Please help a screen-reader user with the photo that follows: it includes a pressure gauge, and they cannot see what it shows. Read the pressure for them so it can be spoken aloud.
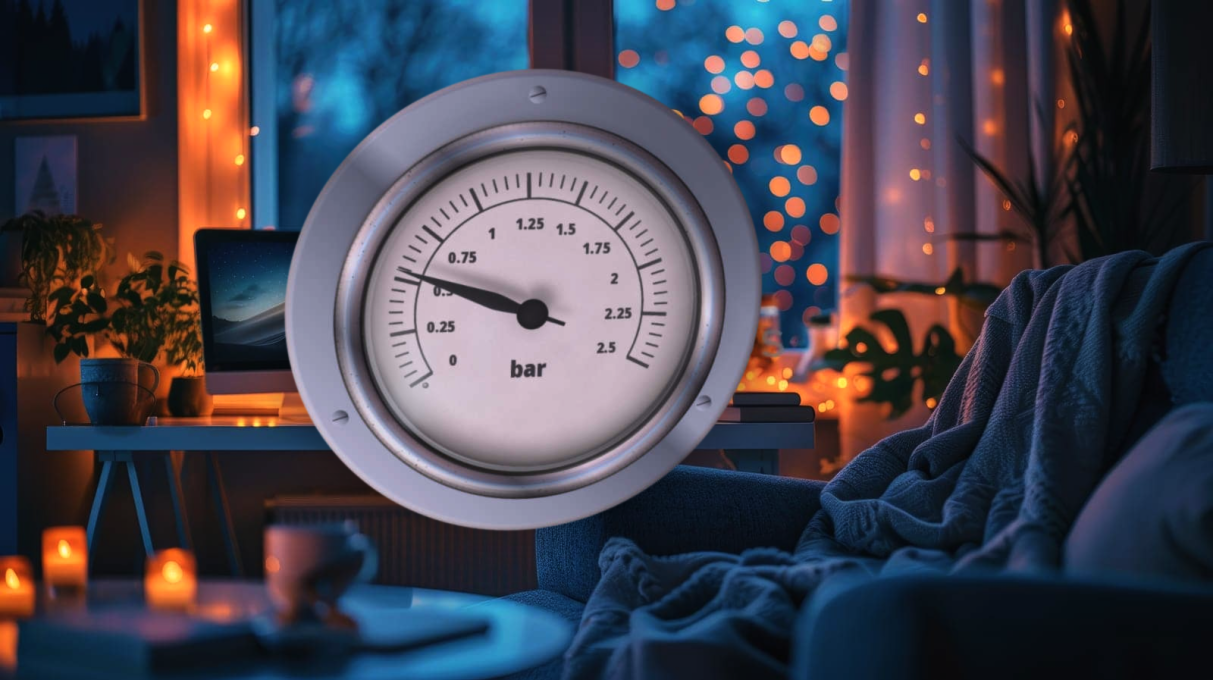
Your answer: 0.55 bar
